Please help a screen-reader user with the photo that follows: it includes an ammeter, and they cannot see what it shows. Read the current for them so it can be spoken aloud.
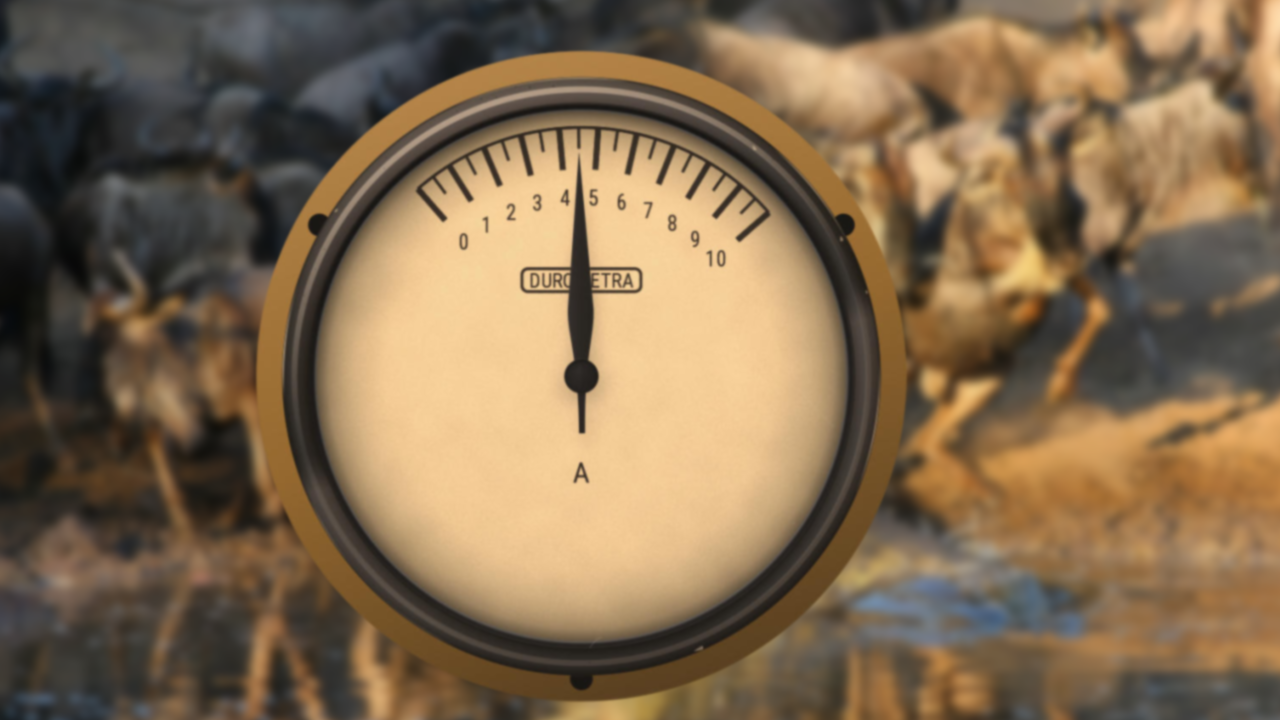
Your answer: 4.5 A
